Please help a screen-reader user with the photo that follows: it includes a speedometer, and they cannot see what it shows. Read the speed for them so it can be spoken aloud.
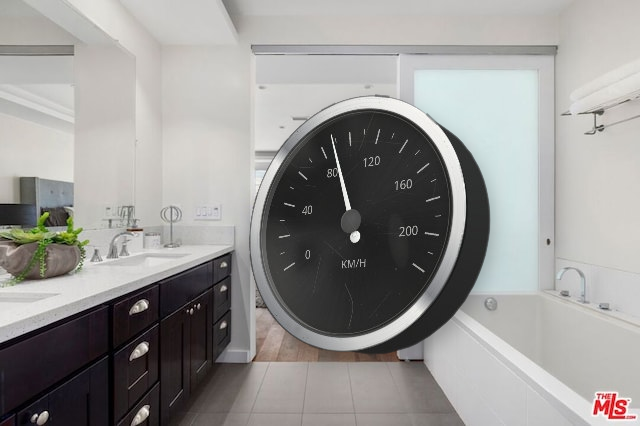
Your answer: 90 km/h
